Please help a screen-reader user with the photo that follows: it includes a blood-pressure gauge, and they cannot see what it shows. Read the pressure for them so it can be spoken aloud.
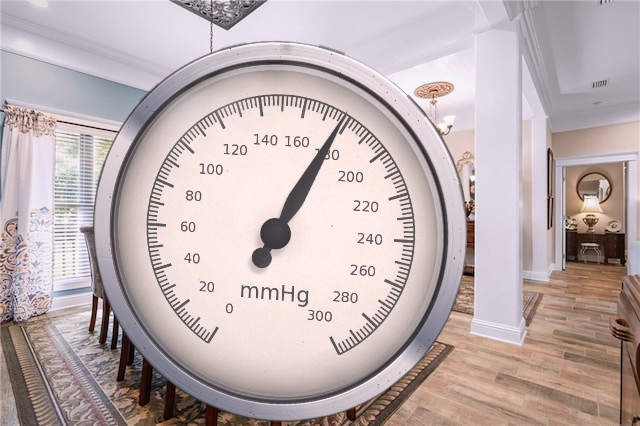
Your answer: 178 mmHg
